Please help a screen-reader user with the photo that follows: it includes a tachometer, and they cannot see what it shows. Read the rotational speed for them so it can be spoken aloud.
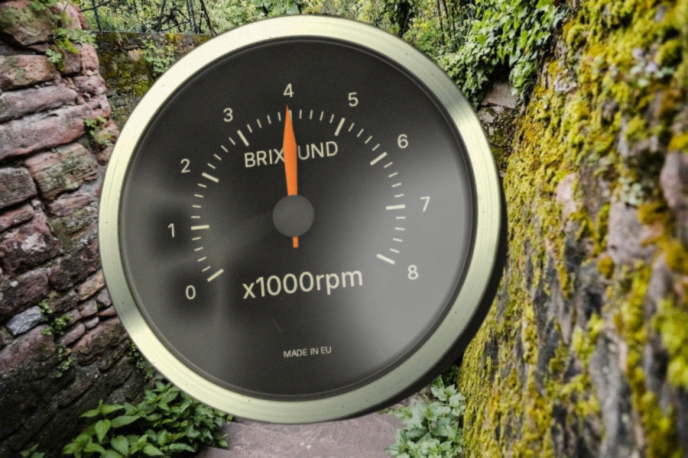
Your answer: 4000 rpm
